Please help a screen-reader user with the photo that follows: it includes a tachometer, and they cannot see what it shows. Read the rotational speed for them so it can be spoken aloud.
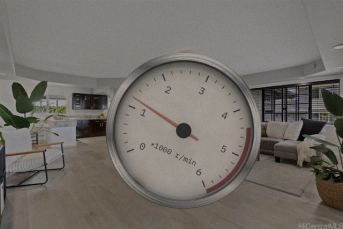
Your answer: 1200 rpm
